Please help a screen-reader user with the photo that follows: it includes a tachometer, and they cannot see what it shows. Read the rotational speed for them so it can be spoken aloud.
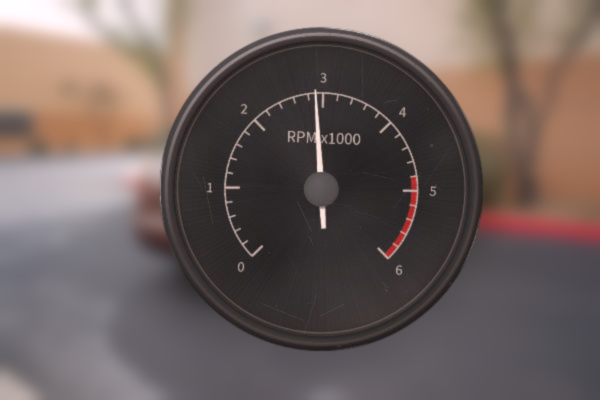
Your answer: 2900 rpm
